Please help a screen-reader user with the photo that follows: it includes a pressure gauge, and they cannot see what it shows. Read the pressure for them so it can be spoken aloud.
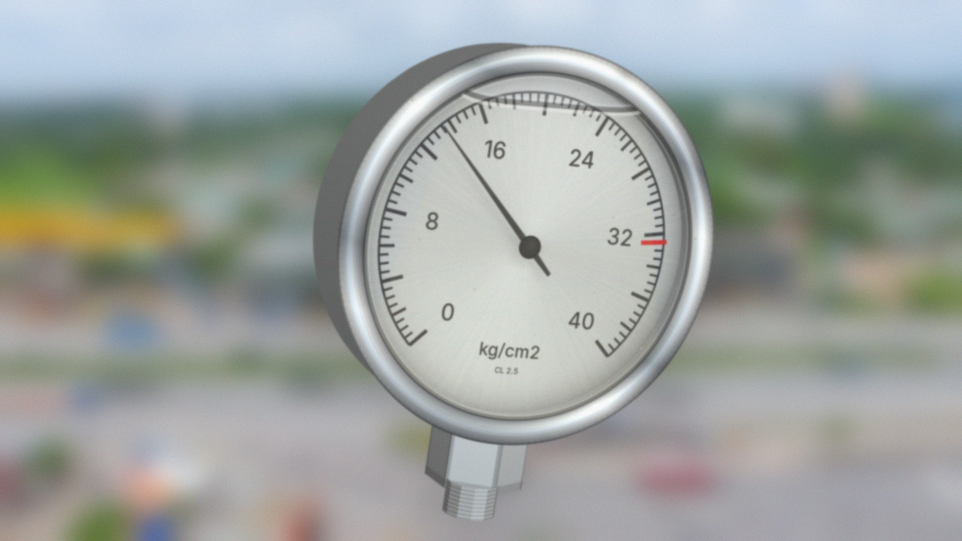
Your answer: 13.5 kg/cm²
